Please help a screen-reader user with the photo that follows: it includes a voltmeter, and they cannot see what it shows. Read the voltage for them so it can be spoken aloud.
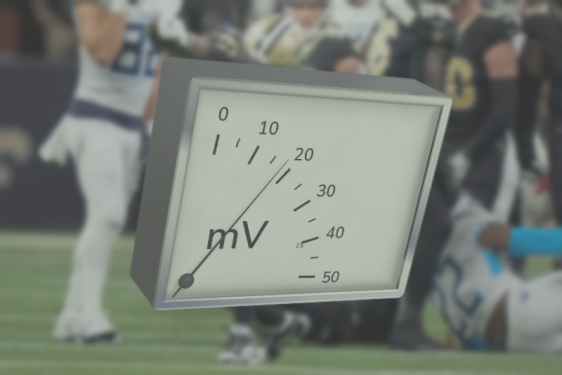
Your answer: 17.5 mV
